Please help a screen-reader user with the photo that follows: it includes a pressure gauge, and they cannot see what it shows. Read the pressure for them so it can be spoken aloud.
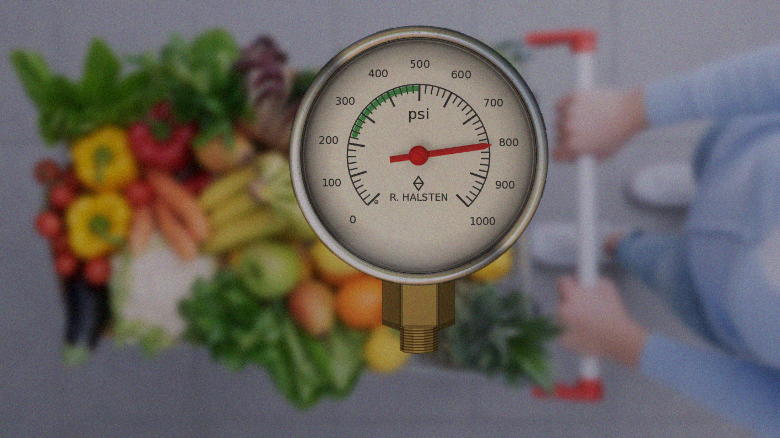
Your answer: 800 psi
